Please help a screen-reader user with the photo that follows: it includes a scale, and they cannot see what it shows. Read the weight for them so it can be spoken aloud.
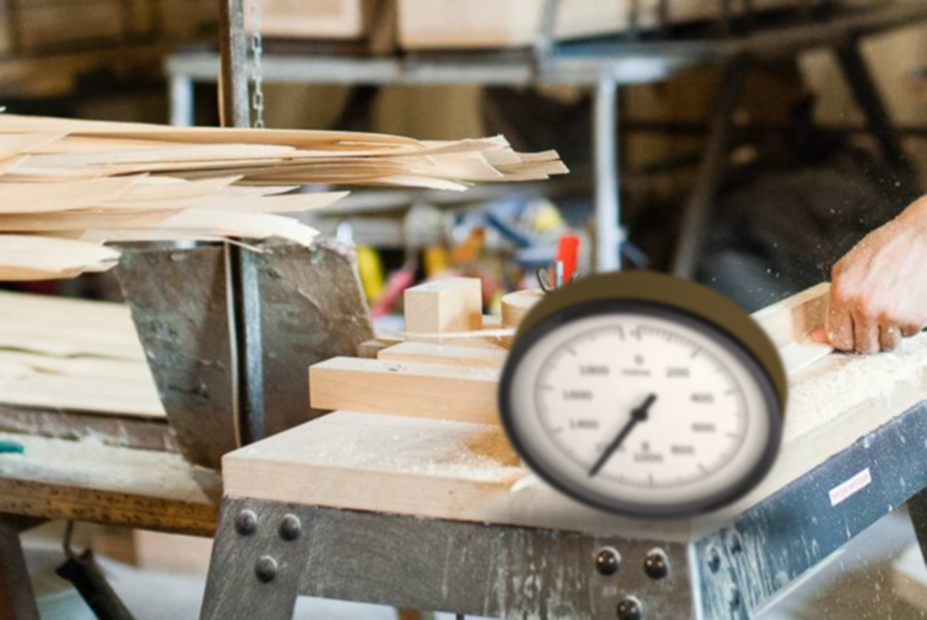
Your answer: 1200 g
